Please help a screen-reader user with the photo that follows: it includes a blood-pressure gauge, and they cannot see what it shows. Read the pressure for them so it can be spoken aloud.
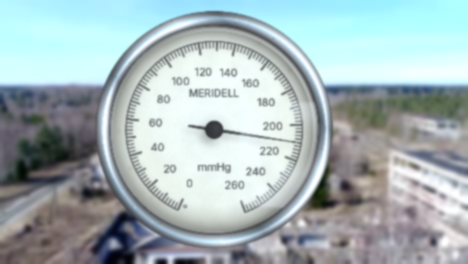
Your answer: 210 mmHg
